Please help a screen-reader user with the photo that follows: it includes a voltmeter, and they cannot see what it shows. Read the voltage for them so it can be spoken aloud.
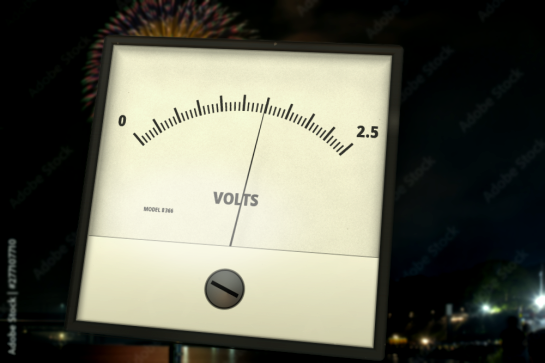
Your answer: 1.5 V
